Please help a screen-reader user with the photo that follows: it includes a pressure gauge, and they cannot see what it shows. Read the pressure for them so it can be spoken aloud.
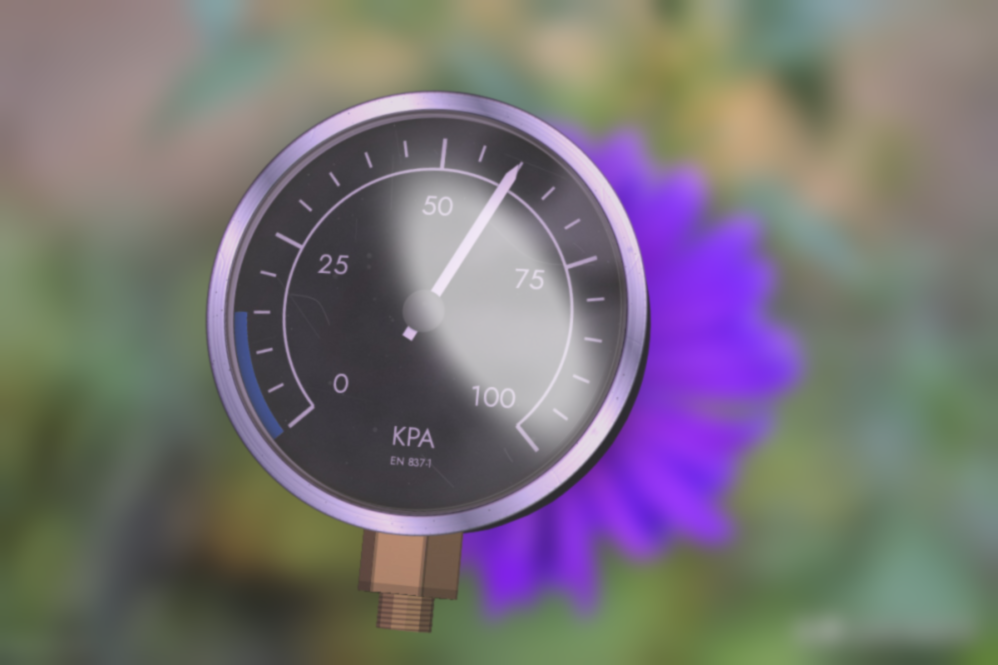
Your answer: 60 kPa
